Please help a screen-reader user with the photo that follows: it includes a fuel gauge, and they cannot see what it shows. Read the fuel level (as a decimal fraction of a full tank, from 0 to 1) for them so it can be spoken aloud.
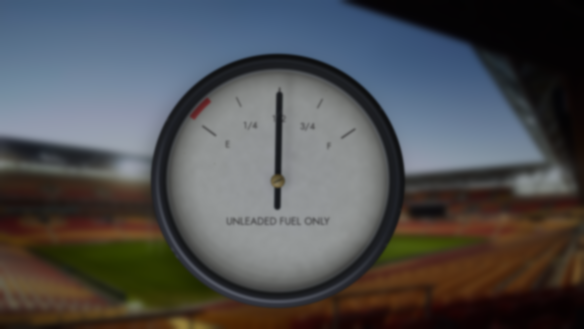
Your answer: 0.5
